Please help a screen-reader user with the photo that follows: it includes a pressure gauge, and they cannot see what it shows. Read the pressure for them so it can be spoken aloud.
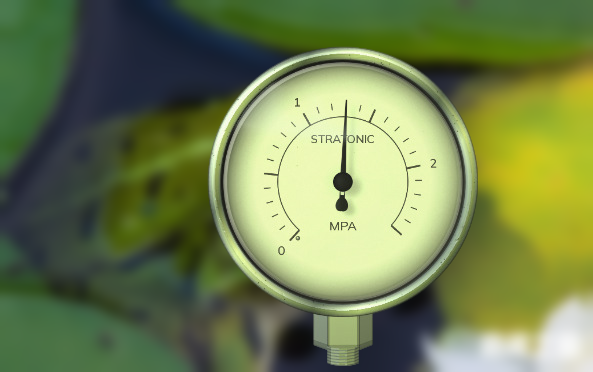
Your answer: 1.3 MPa
